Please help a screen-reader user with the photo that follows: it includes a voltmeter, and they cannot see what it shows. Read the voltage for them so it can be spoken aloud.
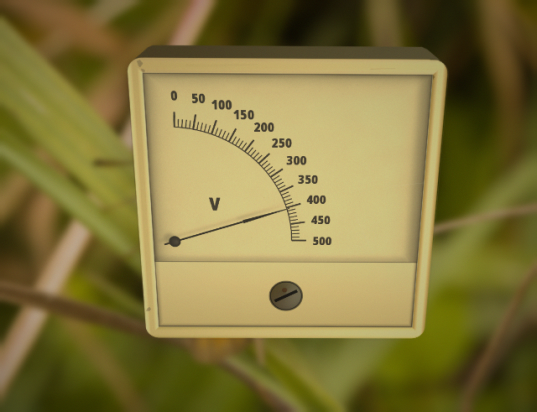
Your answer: 400 V
